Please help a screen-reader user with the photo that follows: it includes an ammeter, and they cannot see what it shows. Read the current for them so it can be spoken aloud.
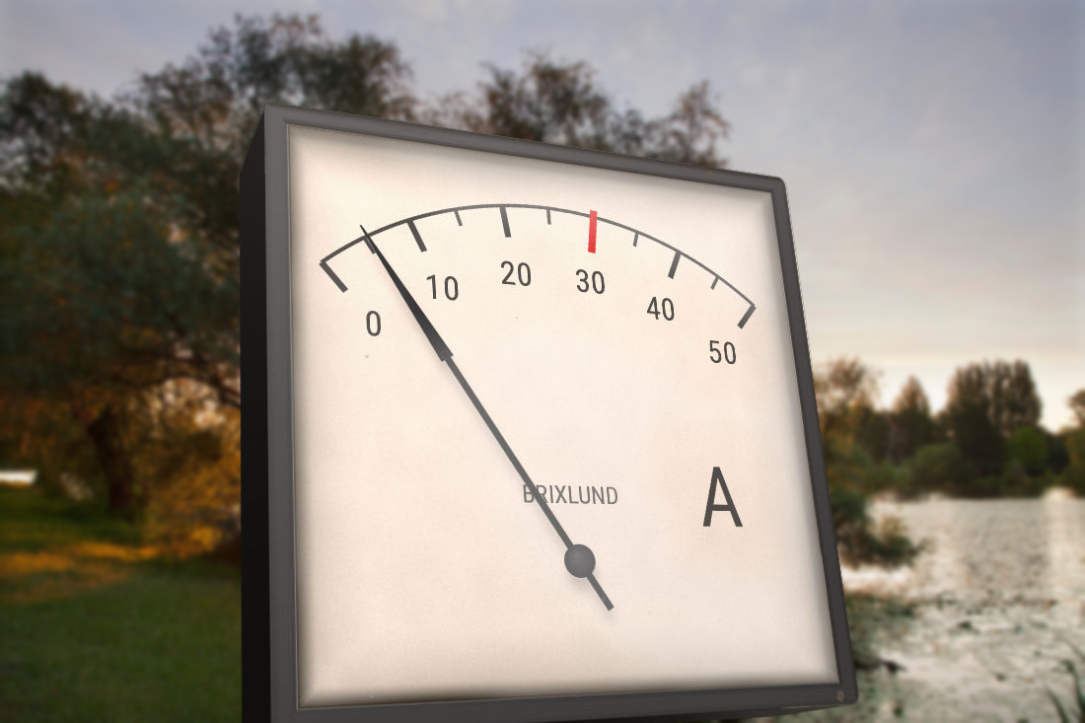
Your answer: 5 A
